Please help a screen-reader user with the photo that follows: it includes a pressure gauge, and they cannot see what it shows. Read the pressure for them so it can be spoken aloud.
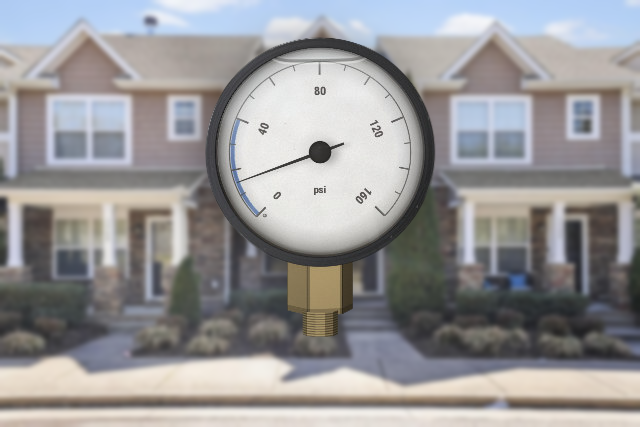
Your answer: 15 psi
